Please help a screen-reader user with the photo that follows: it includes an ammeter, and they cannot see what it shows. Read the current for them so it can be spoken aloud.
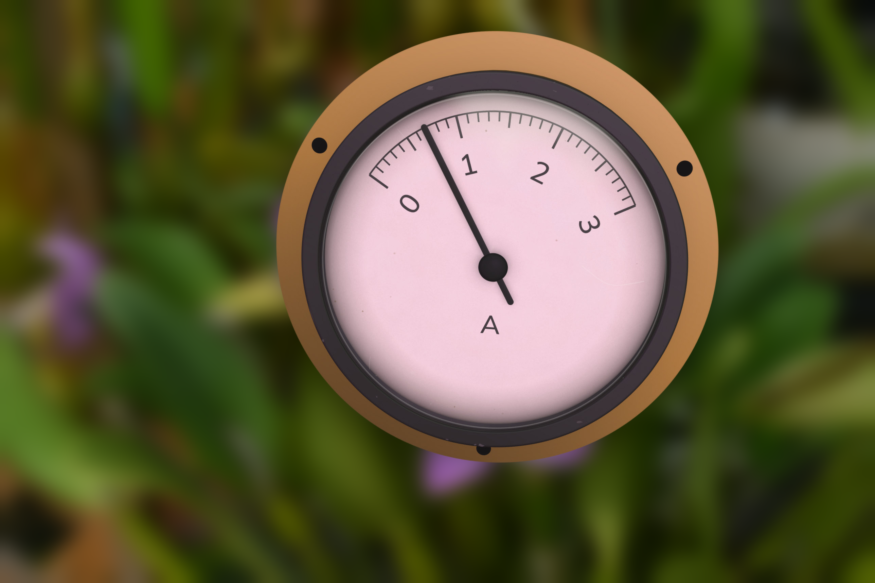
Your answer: 0.7 A
